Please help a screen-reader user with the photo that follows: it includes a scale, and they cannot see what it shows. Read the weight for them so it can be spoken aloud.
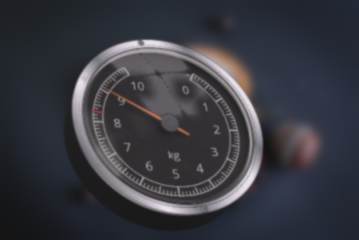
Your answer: 9 kg
